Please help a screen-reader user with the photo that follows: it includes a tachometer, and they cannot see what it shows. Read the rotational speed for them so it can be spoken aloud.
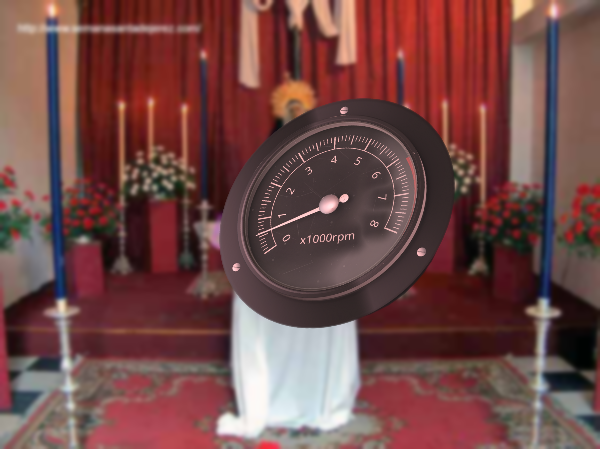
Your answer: 500 rpm
